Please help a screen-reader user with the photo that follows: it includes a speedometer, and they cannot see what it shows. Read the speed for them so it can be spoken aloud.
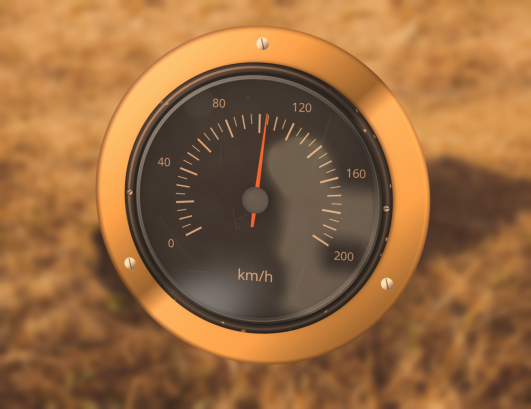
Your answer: 105 km/h
